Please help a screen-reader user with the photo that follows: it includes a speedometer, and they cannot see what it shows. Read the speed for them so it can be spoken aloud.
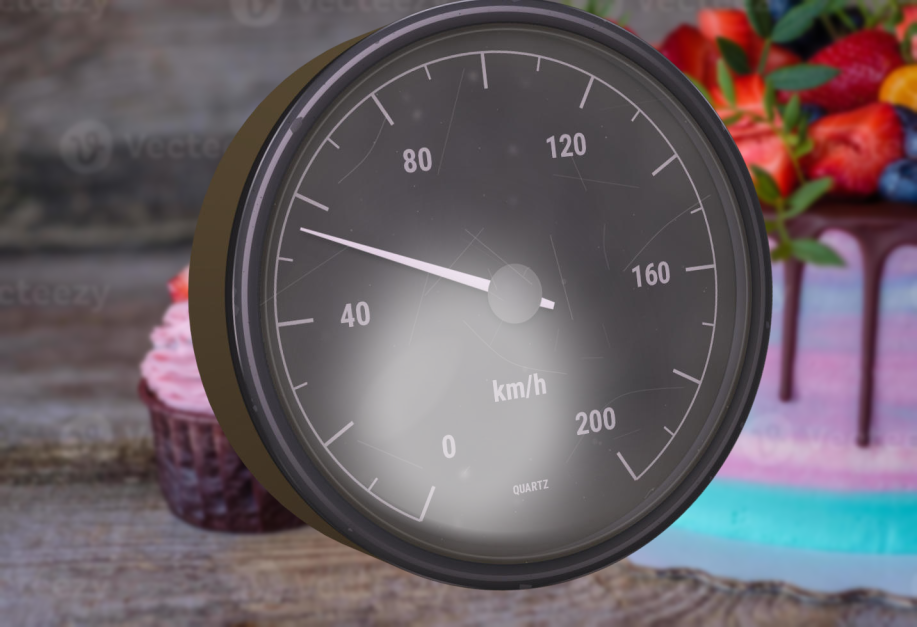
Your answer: 55 km/h
